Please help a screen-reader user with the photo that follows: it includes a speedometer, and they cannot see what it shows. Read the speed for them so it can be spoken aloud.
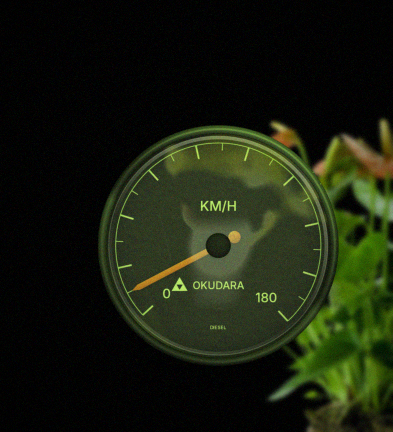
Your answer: 10 km/h
